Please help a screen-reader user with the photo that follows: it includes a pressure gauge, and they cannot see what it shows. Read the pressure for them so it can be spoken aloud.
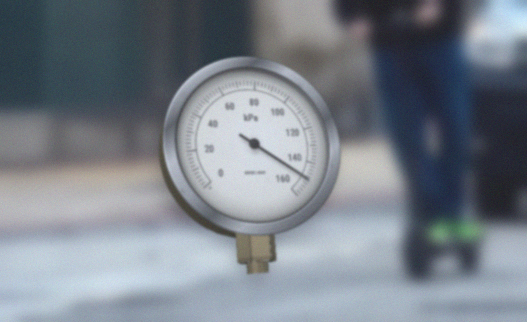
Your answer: 150 kPa
